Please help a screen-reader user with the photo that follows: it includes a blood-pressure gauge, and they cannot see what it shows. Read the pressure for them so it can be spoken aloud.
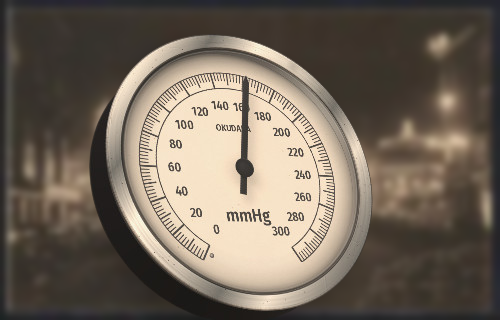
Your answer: 160 mmHg
